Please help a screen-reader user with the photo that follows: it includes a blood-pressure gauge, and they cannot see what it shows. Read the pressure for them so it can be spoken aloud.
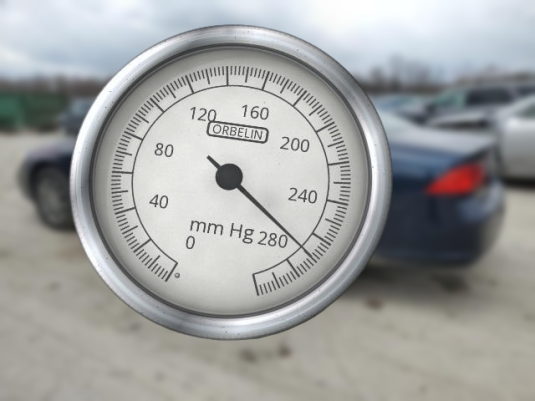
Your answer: 270 mmHg
